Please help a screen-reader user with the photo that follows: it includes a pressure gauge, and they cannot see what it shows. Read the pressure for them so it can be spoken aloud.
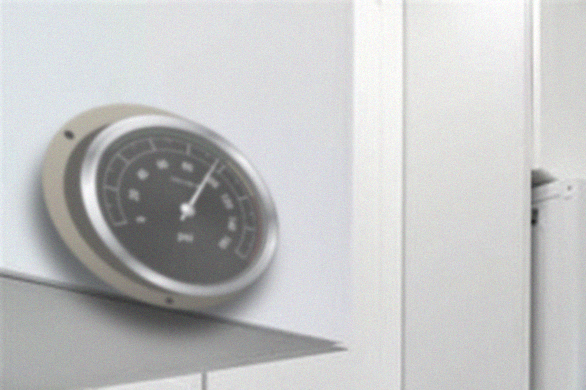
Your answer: 95 psi
